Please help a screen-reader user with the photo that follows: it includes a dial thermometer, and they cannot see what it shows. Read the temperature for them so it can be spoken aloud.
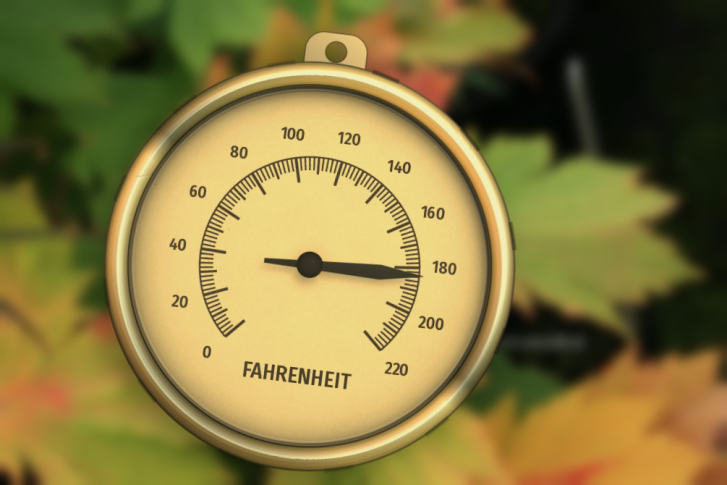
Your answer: 184 °F
